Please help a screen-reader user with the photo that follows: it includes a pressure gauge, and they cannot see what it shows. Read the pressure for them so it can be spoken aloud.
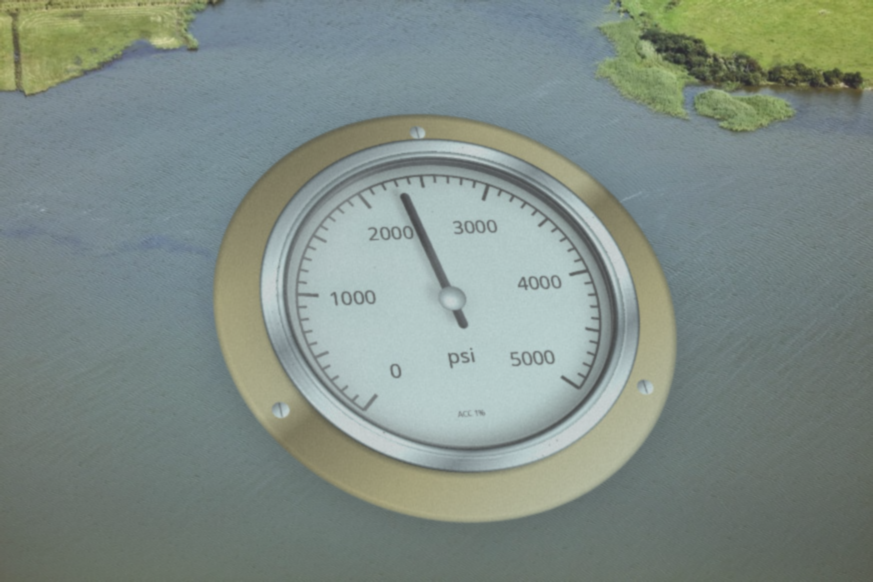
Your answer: 2300 psi
